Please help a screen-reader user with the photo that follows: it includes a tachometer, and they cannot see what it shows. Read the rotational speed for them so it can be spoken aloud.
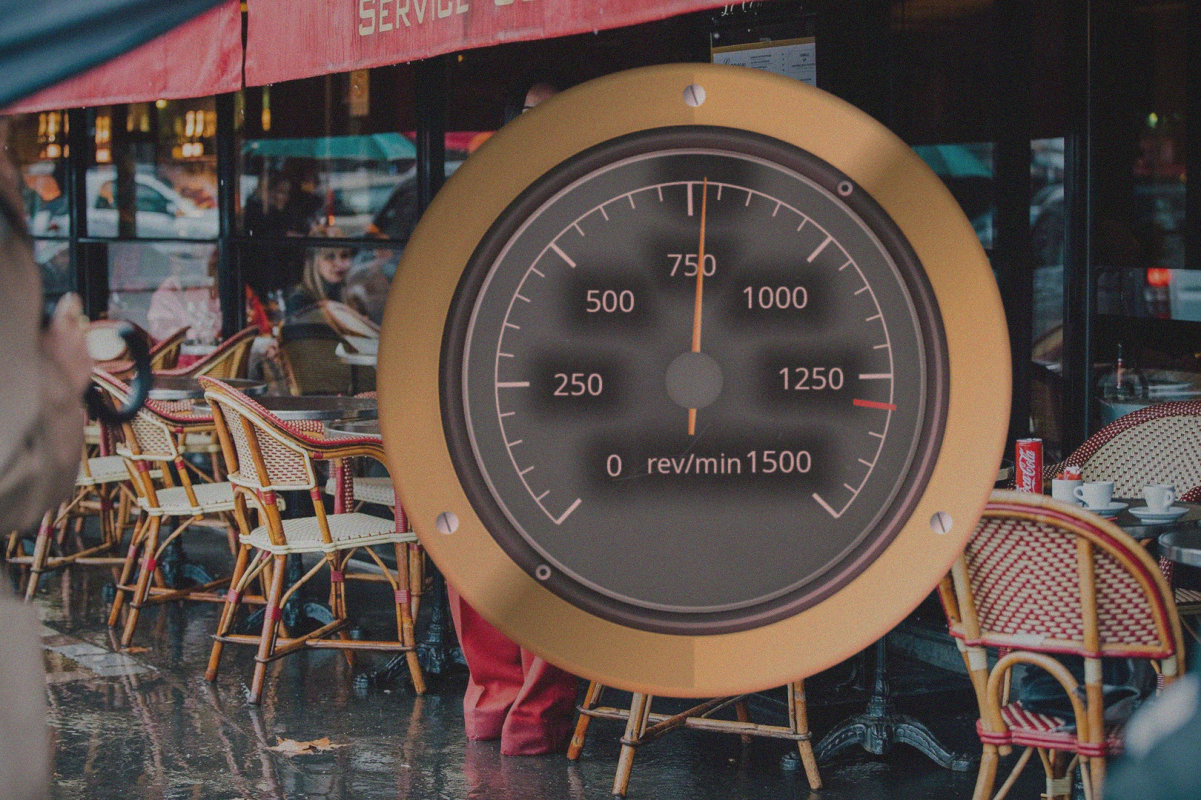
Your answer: 775 rpm
